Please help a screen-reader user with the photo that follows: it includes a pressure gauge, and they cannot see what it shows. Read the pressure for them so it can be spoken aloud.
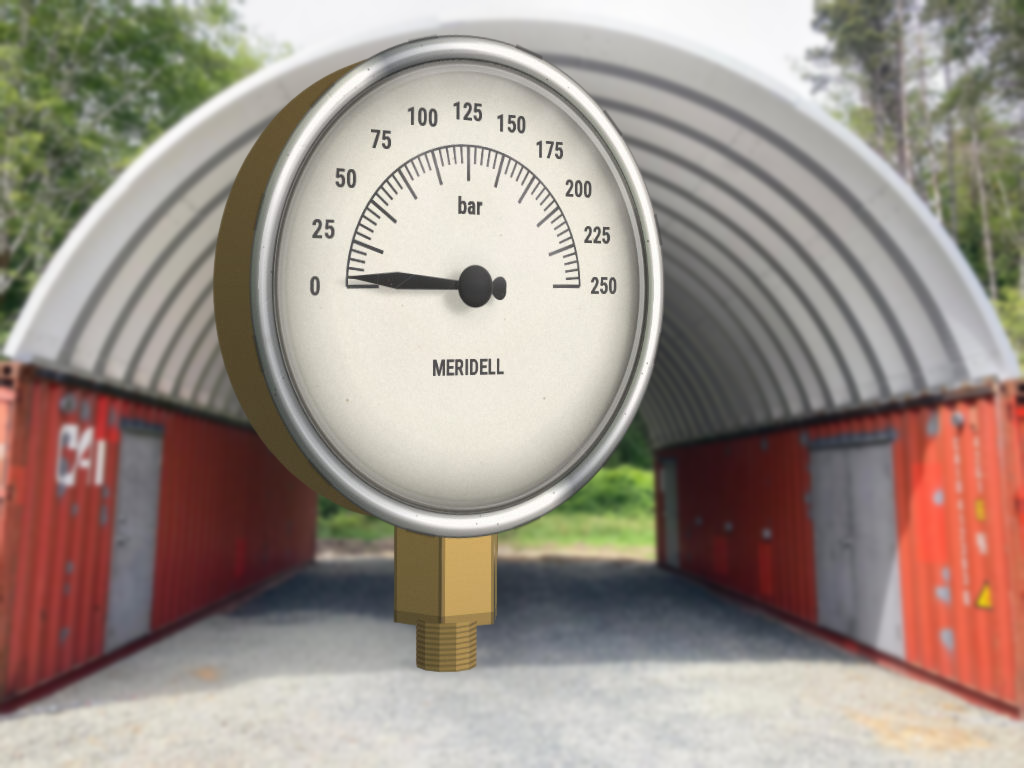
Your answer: 5 bar
